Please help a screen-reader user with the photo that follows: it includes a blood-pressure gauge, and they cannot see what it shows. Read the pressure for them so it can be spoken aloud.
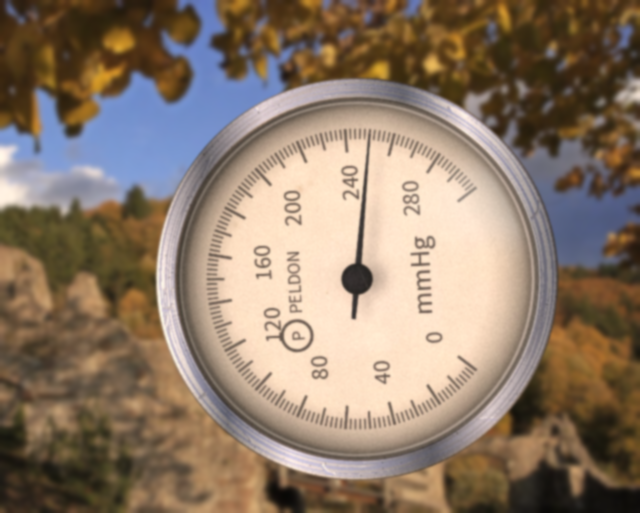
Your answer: 250 mmHg
